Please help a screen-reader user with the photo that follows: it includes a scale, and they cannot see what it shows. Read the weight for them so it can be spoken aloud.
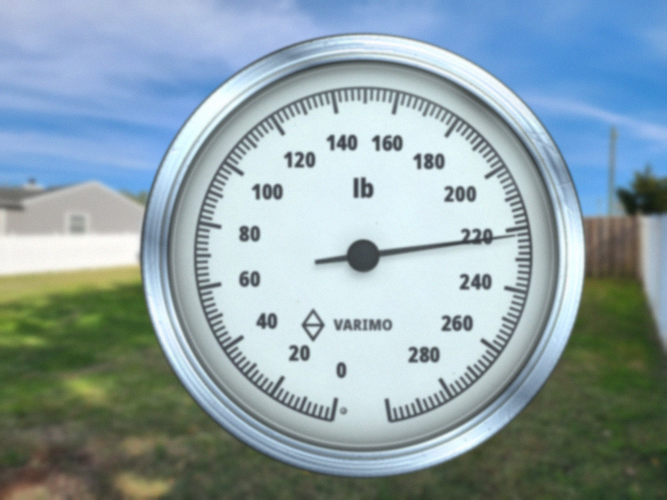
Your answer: 222 lb
